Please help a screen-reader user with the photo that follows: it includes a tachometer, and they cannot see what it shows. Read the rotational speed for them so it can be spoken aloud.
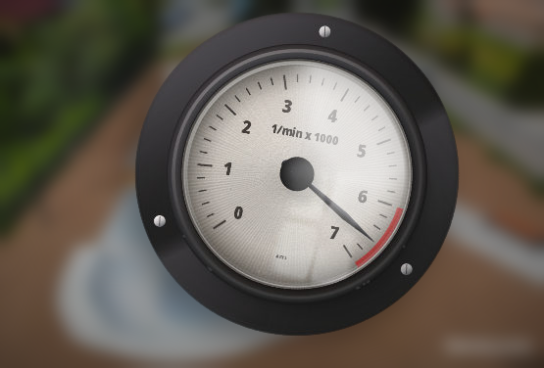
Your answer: 6600 rpm
